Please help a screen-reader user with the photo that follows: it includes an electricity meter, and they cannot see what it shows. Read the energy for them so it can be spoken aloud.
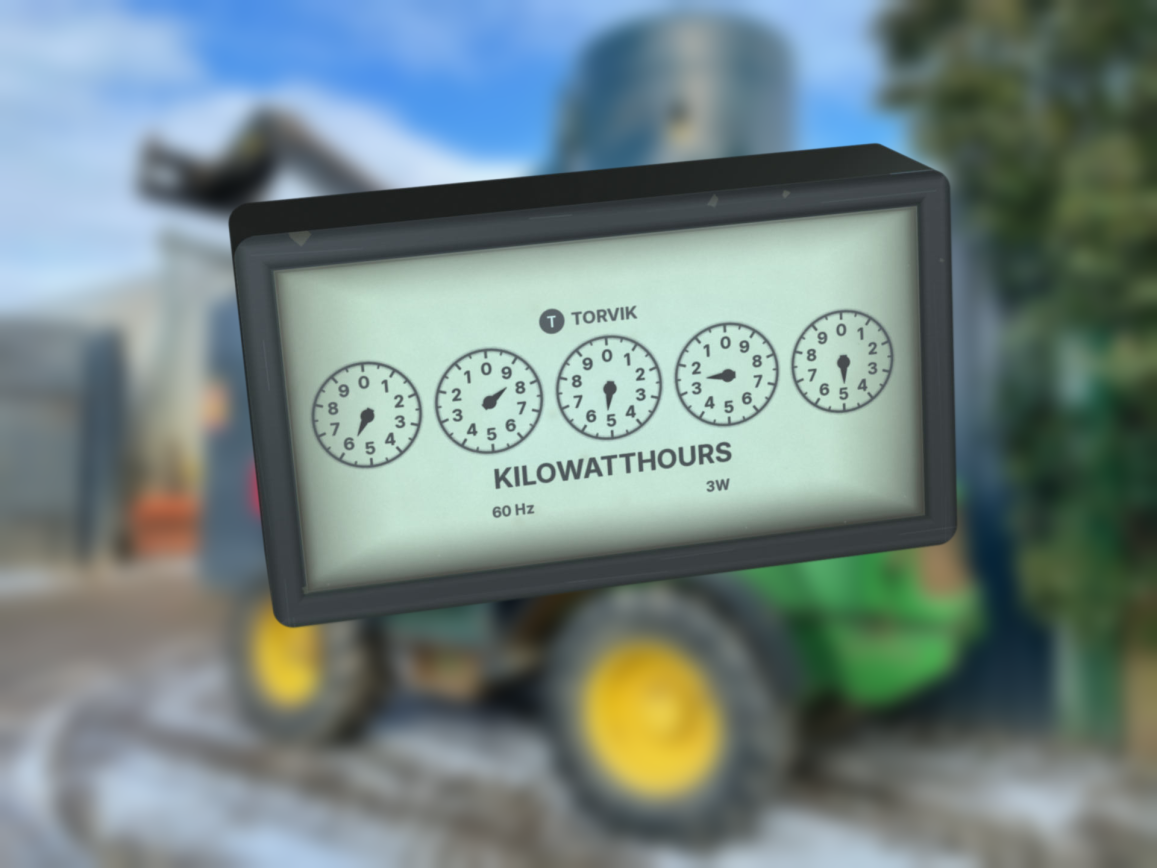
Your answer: 58525 kWh
